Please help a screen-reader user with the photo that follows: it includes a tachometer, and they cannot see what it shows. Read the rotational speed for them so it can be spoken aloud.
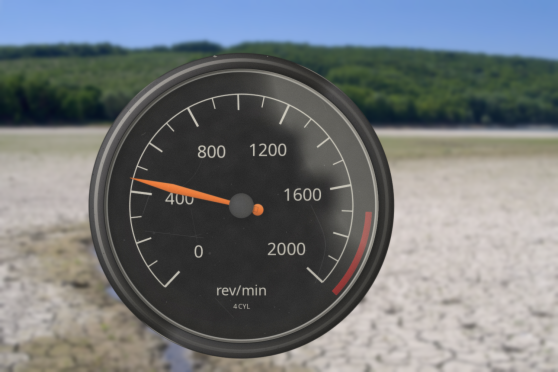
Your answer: 450 rpm
